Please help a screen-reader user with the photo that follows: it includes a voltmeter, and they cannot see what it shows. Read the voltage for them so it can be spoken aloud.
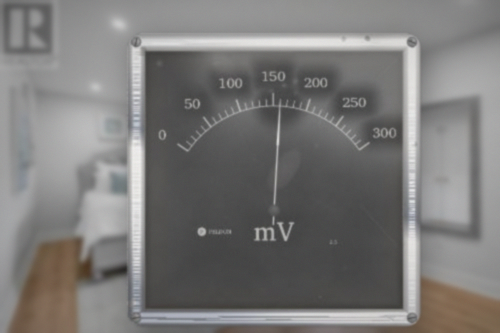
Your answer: 160 mV
